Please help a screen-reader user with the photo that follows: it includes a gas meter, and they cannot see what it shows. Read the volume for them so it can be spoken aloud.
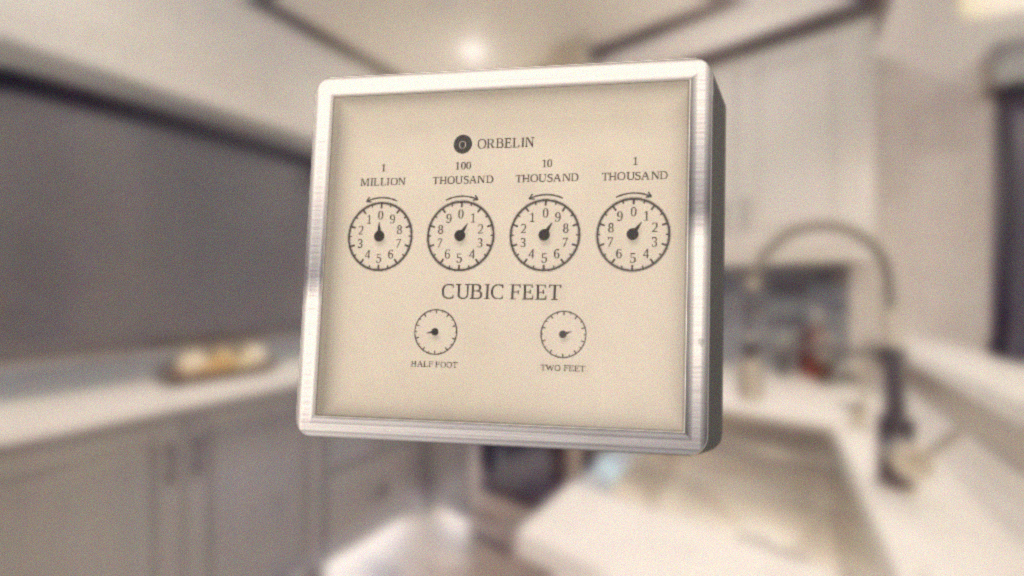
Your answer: 9100 ft³
